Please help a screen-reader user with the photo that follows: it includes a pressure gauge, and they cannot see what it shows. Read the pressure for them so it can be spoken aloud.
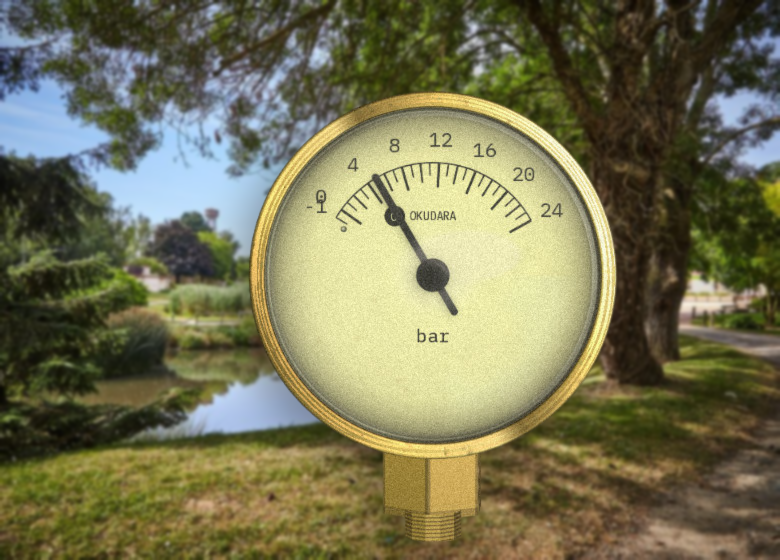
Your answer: 5 bar
